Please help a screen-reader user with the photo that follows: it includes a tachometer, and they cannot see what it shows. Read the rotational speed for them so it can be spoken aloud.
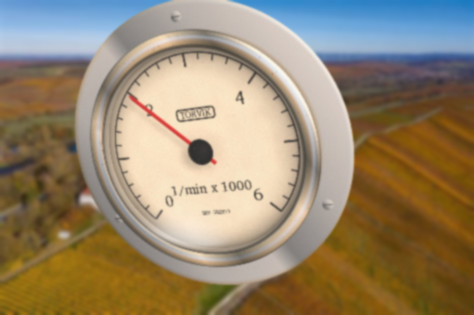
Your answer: 2000 rpm
